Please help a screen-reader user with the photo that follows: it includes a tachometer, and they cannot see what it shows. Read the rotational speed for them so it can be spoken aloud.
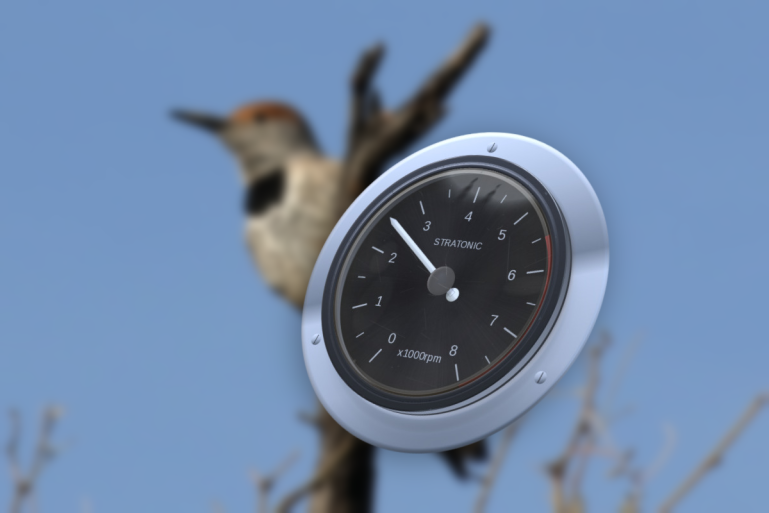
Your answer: 2500 rpm
